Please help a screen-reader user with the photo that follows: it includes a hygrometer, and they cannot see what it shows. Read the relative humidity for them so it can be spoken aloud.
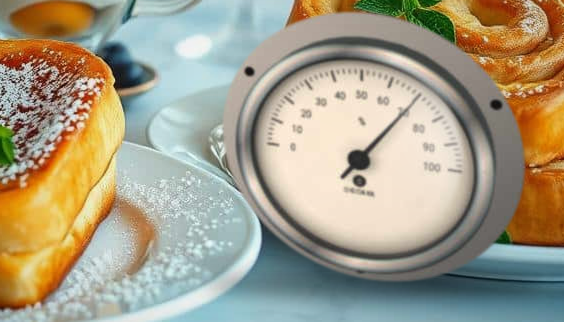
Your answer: 70 %
